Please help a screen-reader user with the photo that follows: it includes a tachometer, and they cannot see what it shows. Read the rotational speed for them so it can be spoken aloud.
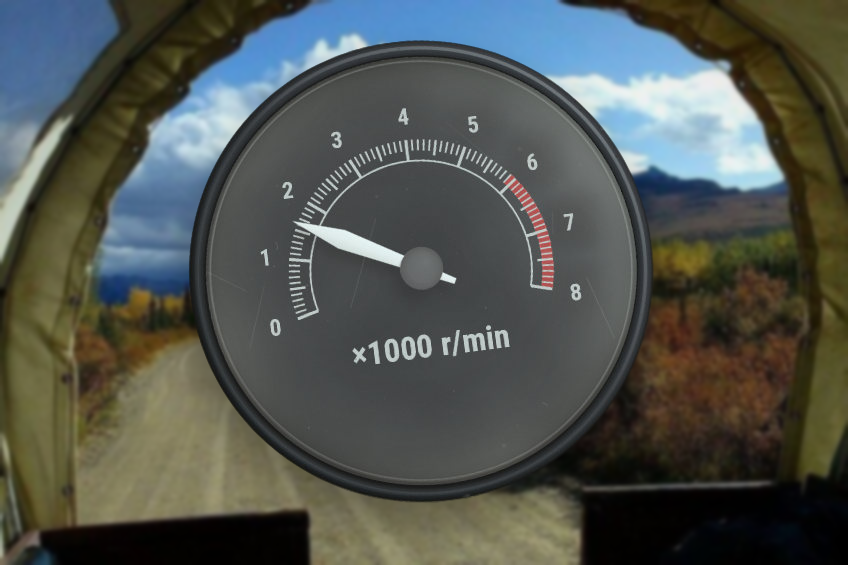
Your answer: 1600 rpm
